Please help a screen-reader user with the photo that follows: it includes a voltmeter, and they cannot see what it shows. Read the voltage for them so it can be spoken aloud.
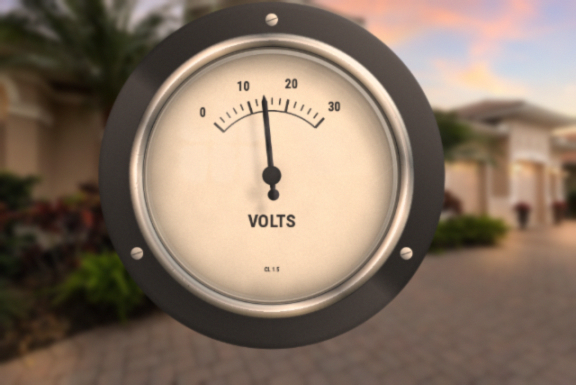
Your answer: 14 V
